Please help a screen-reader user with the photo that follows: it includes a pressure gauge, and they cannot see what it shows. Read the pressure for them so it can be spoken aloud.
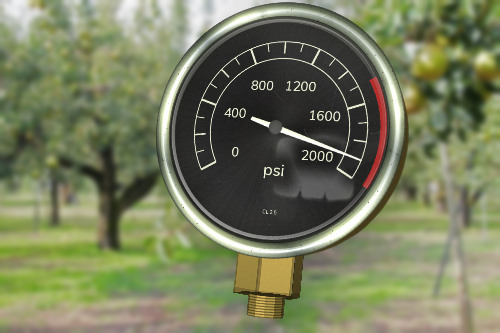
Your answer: 1900 psi
